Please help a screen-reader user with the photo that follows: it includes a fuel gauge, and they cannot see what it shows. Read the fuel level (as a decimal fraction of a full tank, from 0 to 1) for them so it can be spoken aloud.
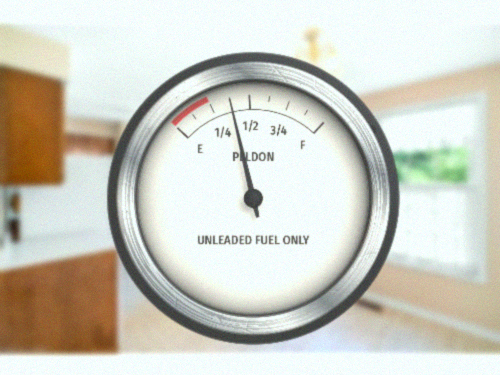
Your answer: 0.375
